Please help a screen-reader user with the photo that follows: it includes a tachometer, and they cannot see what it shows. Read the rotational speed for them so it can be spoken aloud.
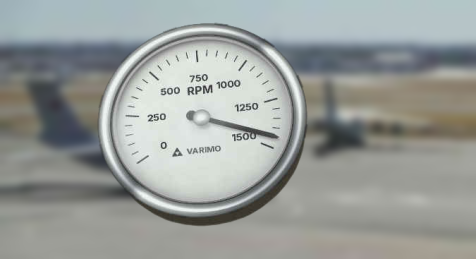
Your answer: 1450 rpm
